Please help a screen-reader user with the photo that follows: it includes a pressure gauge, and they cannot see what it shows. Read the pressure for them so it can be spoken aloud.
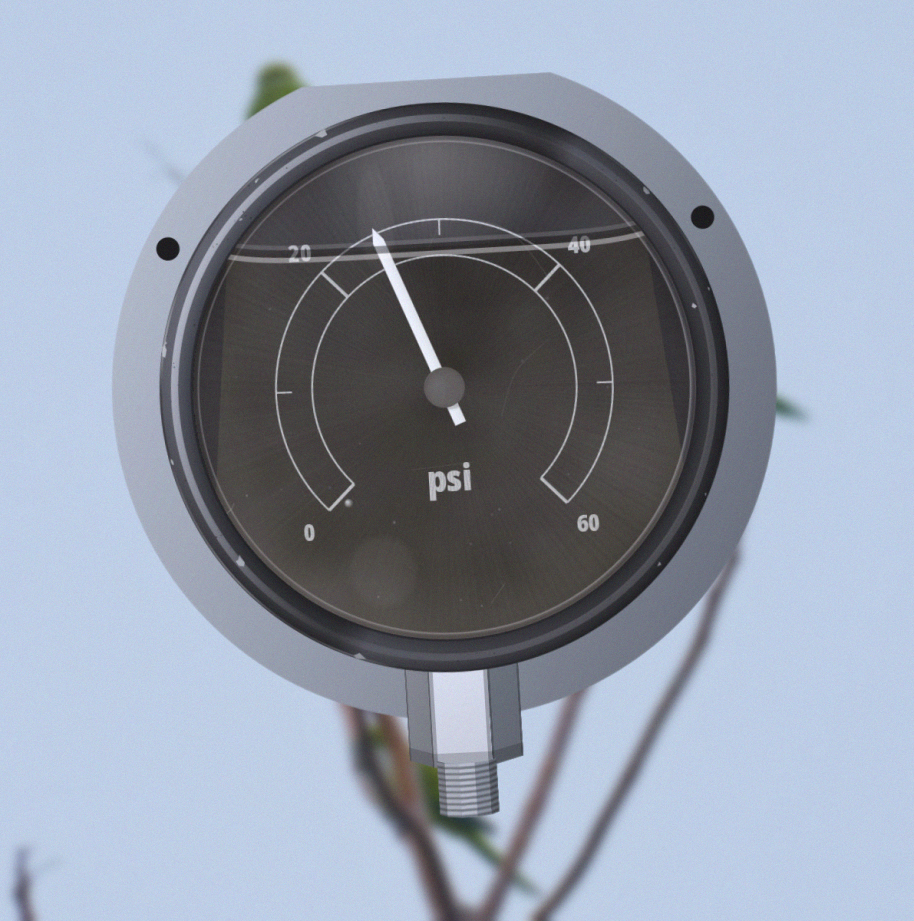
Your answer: 25 psi
